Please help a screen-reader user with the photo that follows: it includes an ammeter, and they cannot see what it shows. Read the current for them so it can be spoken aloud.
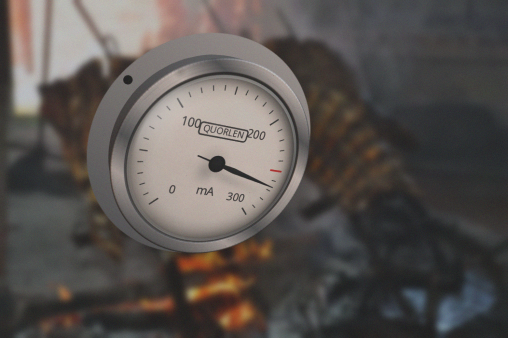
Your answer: 265 mA
